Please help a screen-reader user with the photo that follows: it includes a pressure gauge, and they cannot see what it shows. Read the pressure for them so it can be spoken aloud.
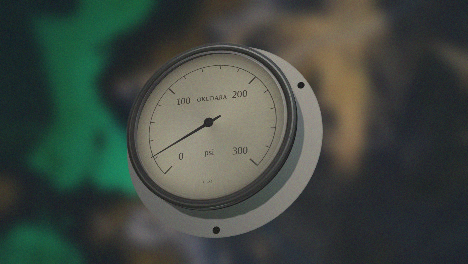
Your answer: 20 psi
